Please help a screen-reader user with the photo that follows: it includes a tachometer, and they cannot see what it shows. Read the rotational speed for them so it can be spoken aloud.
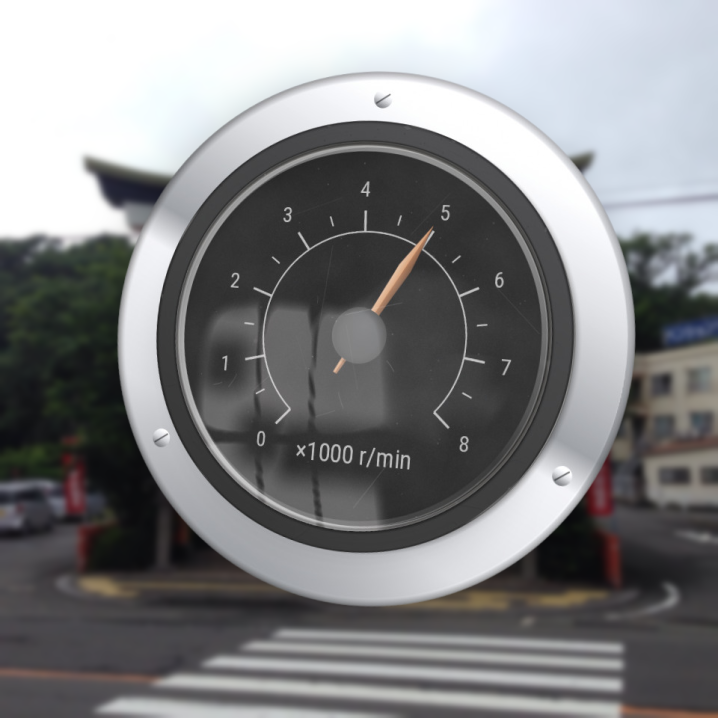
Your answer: 5000 rpm
